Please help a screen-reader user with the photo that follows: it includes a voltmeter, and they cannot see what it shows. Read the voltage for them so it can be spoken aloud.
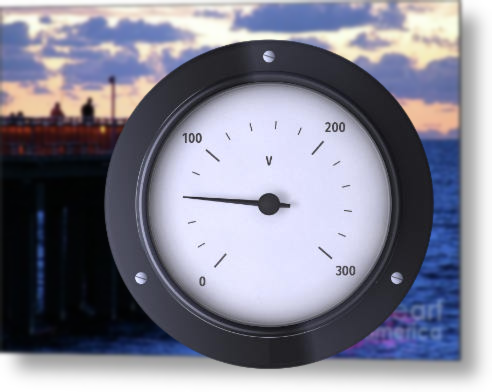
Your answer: 60 V
